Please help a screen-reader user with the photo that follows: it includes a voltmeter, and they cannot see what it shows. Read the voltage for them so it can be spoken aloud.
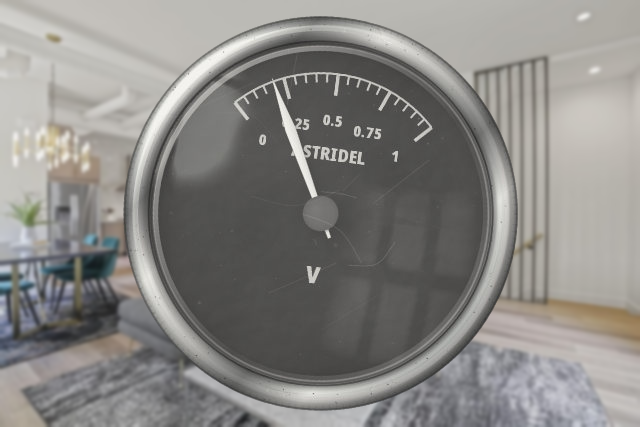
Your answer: 0.2 V
